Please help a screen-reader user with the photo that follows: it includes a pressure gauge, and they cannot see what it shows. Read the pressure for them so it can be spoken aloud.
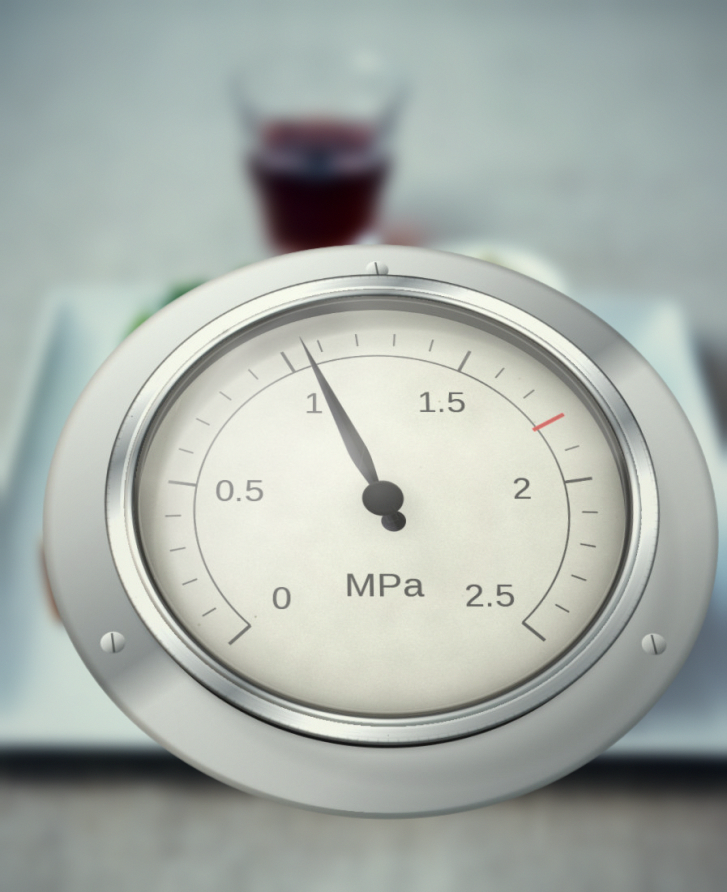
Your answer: 1.05 MPa
